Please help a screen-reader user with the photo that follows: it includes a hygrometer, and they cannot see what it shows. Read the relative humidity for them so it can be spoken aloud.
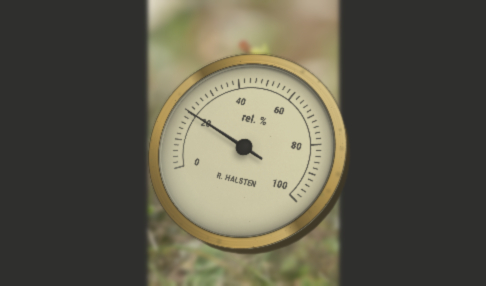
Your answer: 20 %
